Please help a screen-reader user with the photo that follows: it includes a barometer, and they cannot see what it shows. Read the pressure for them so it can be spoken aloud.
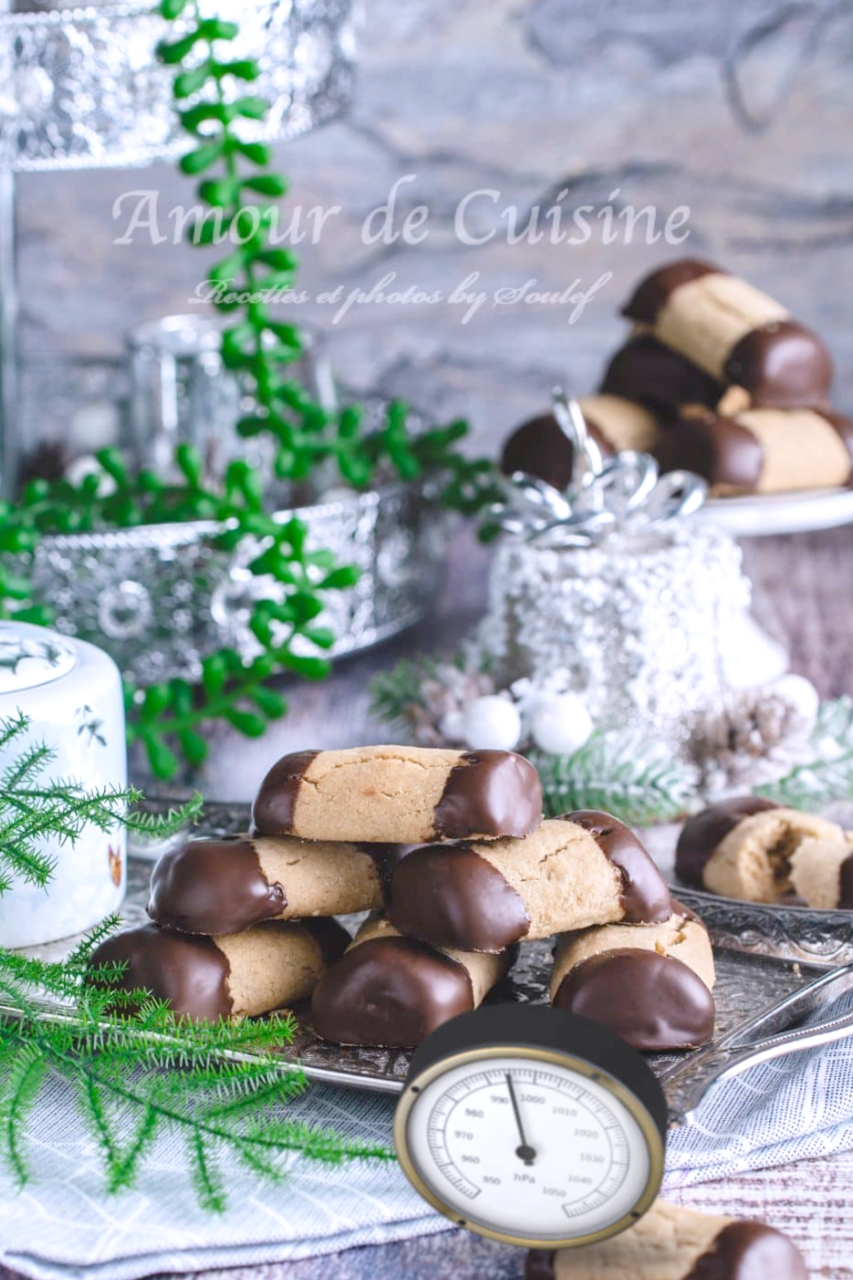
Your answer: 995 hPa
